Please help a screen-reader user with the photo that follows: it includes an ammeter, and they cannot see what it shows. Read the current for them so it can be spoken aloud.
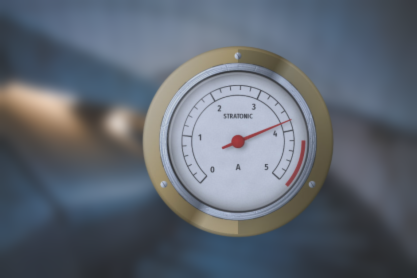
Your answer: 3.8 A
